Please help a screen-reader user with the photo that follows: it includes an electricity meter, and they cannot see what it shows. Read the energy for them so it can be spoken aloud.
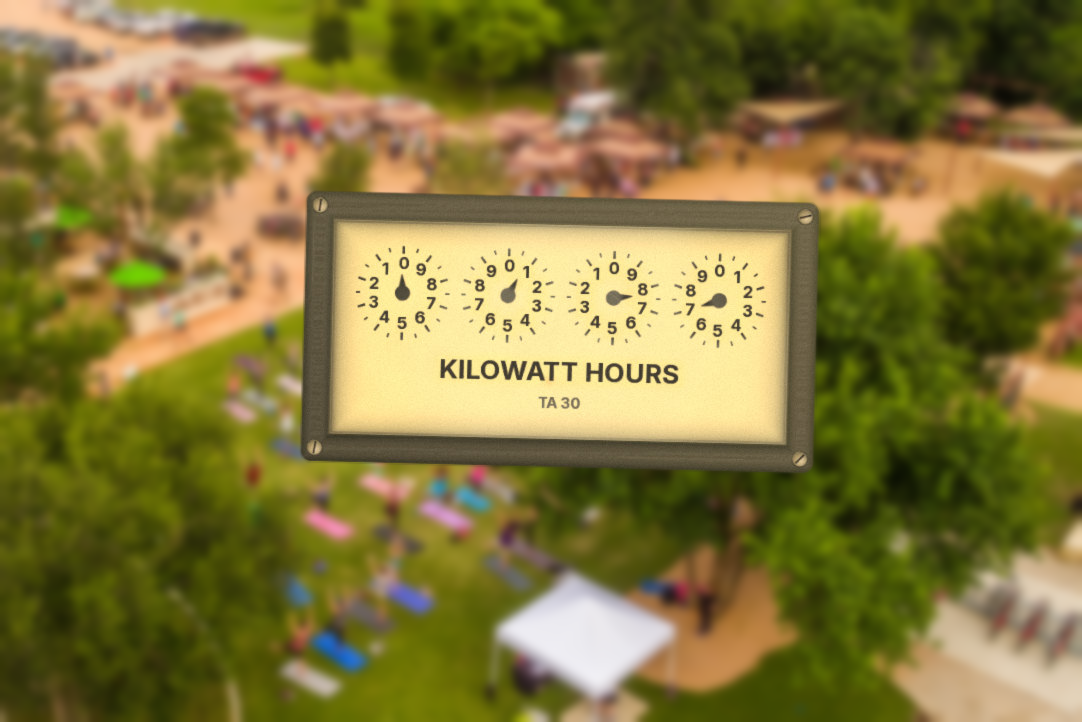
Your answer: 77 kWh
